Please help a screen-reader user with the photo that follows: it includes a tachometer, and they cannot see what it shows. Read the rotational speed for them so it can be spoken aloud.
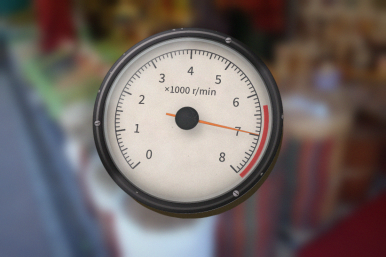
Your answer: 7000 rpm
